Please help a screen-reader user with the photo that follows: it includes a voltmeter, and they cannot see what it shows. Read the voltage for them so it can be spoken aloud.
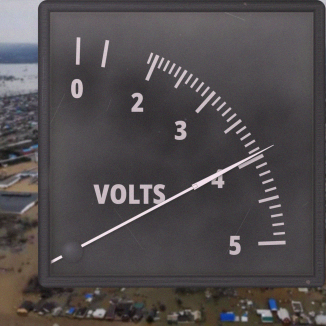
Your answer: 3.95 V
